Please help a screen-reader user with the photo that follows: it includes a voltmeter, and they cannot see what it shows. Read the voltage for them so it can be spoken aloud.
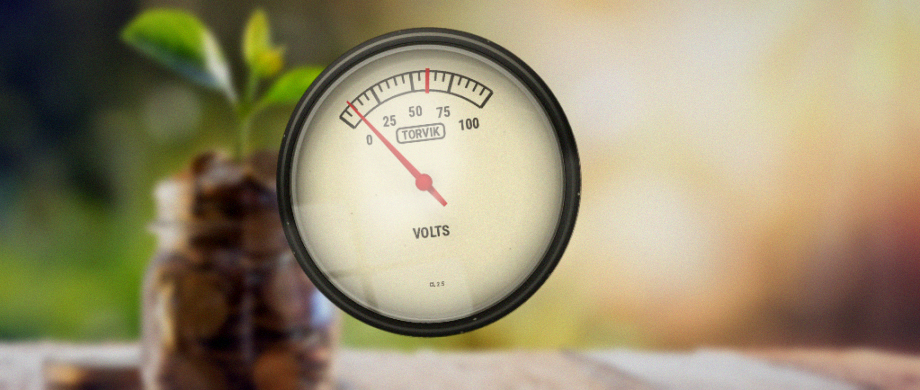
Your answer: 10 V
